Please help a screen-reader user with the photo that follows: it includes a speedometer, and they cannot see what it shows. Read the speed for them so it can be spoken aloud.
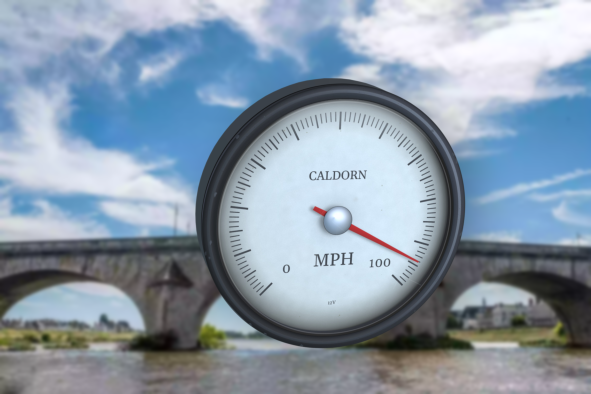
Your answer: 94 mph
